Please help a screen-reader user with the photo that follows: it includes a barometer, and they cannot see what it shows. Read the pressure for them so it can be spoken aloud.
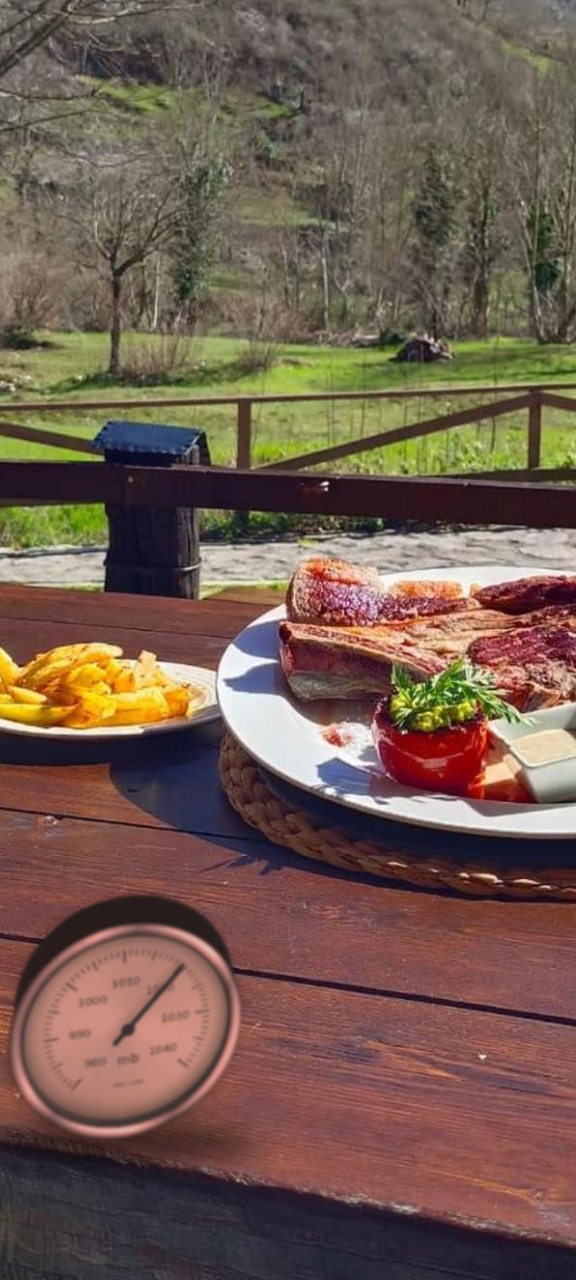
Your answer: 1020 mbar
